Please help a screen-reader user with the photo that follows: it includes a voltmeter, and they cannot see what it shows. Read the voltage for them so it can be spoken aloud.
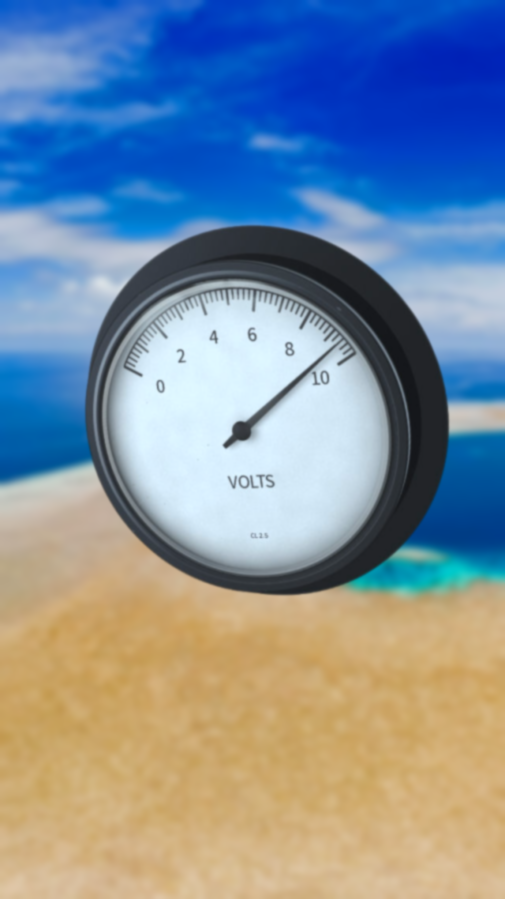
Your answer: 9.4 V
